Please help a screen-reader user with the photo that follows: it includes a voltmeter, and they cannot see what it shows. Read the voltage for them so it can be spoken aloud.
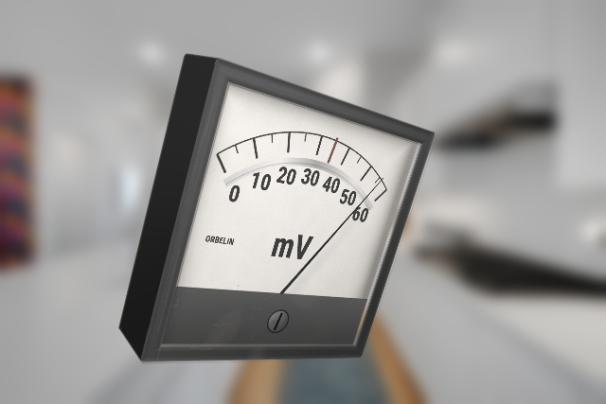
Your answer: 55 mV
